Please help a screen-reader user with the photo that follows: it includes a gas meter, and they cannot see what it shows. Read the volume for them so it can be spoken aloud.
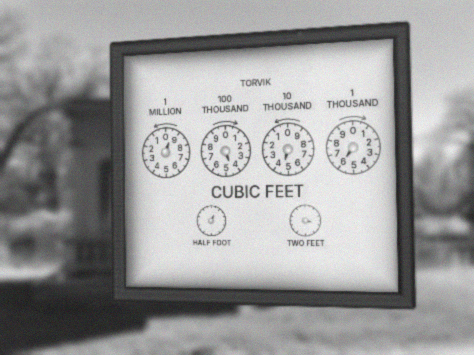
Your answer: 944600 ft³
